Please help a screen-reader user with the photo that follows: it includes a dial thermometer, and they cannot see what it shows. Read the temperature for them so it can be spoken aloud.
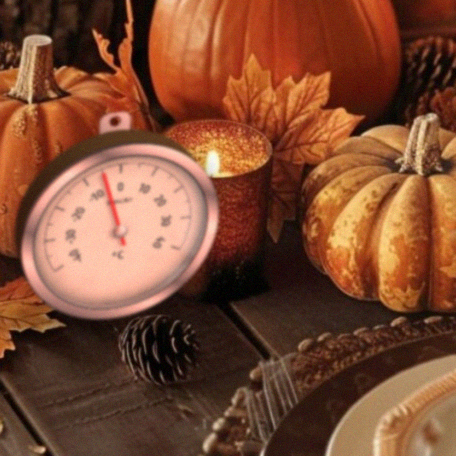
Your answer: -5 °C
